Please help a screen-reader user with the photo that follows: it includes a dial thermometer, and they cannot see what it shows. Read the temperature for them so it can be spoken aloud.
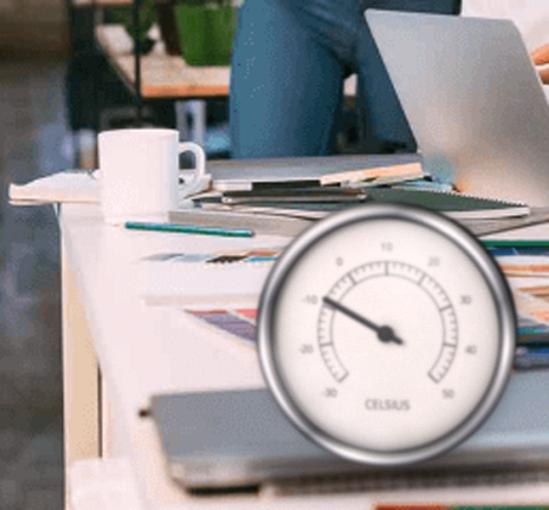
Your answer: -8 °C
